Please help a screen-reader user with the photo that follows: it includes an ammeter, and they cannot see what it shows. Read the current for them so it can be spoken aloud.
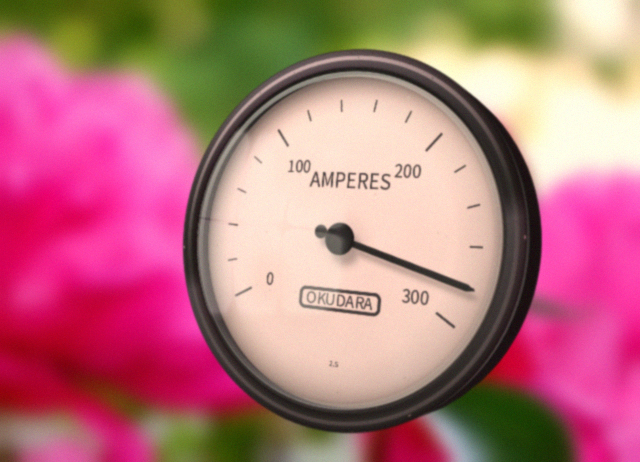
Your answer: 280 A
